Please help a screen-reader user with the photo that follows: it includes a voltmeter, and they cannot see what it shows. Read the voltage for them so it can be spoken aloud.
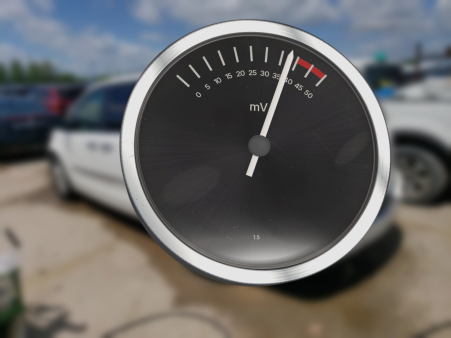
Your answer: 37.5 mV
